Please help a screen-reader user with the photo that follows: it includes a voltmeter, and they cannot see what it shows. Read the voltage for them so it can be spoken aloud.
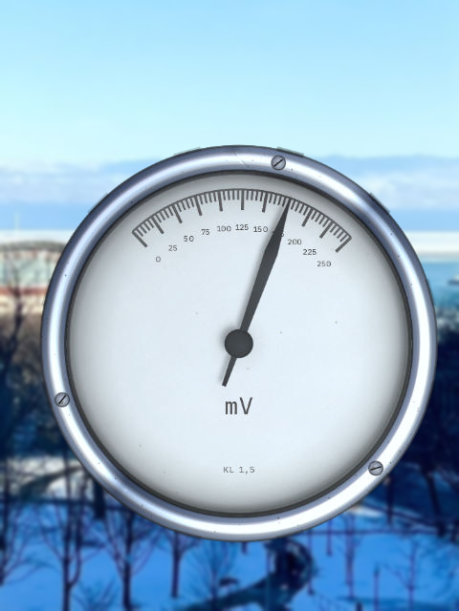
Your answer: 175 mV
